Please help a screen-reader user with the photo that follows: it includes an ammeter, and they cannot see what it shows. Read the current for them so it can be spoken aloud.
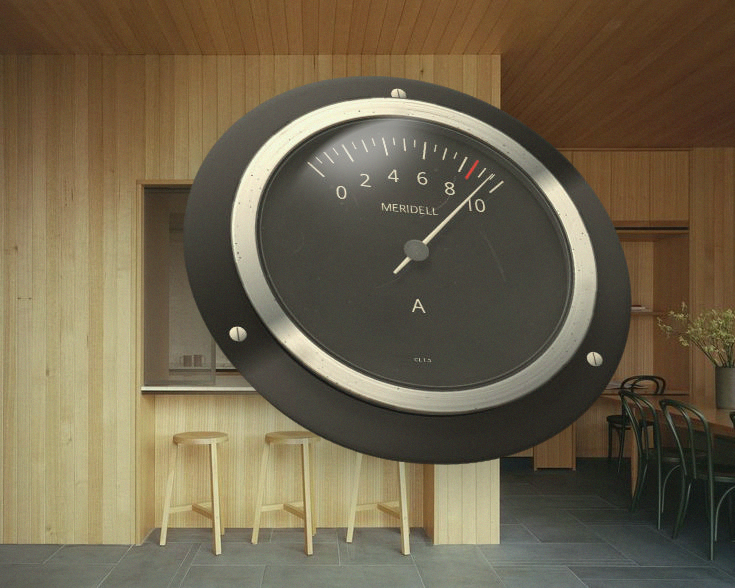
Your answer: 9.5 A
